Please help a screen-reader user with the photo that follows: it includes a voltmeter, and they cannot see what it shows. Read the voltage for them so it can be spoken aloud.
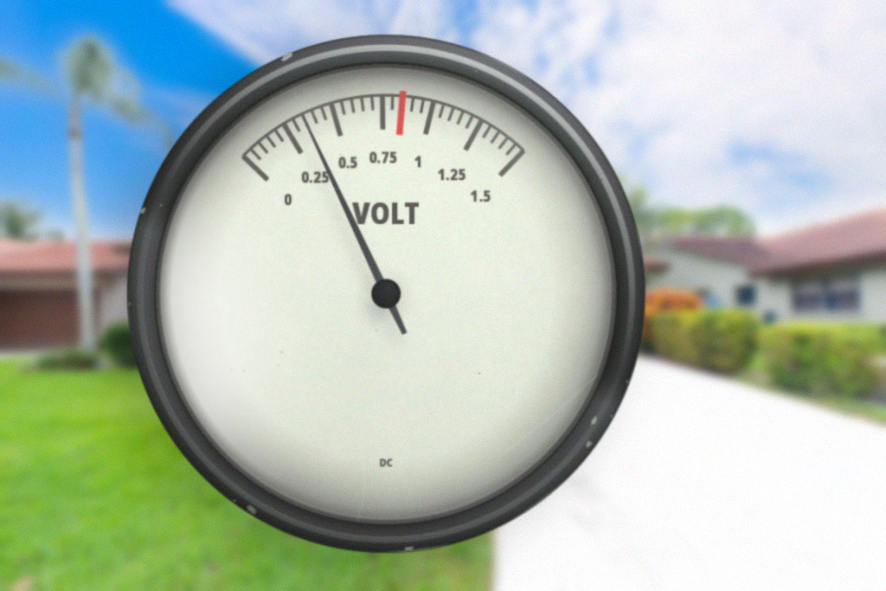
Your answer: 0.35 V
